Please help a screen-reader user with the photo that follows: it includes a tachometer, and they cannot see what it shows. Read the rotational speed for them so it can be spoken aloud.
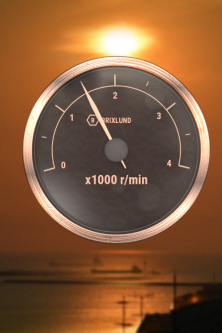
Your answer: 1500 rpm
